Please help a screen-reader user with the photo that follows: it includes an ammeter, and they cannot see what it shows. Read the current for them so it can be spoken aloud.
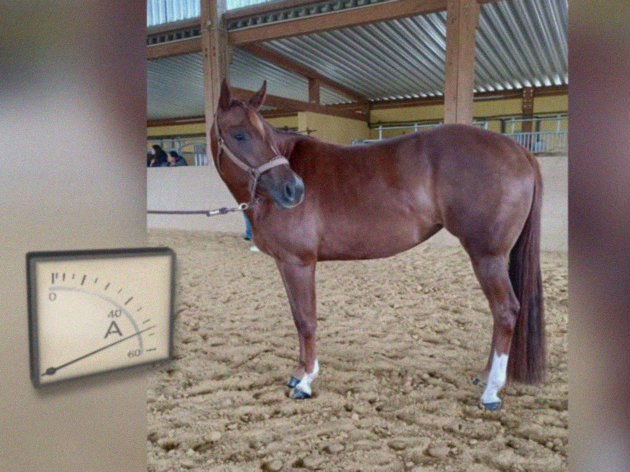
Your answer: 52.5 A
